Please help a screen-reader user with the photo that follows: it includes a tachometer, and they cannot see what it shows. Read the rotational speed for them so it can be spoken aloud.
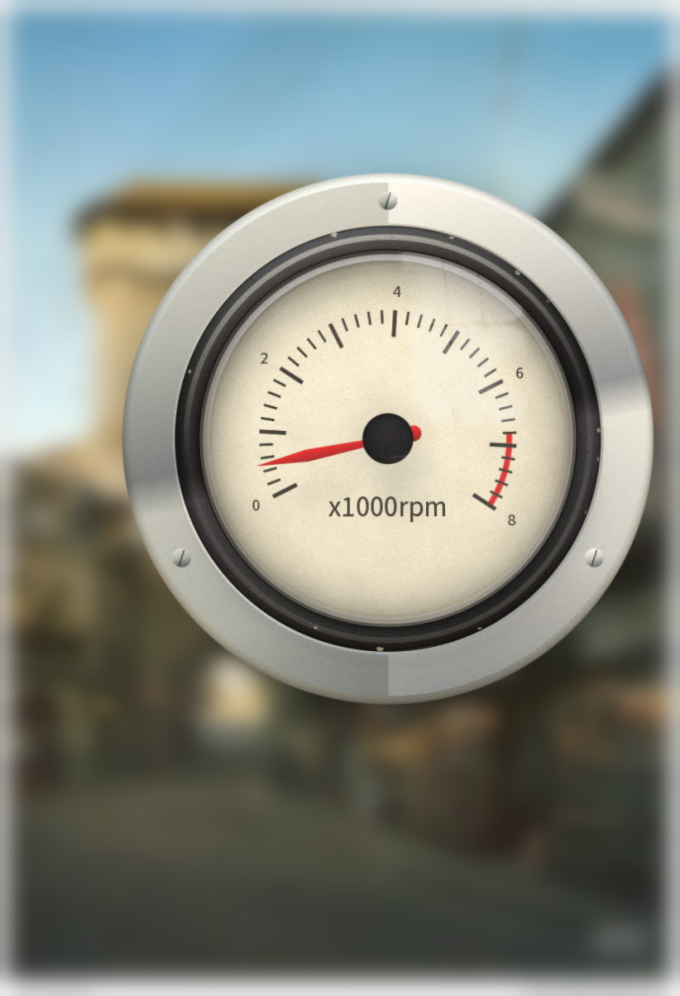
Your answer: 500 rpm
